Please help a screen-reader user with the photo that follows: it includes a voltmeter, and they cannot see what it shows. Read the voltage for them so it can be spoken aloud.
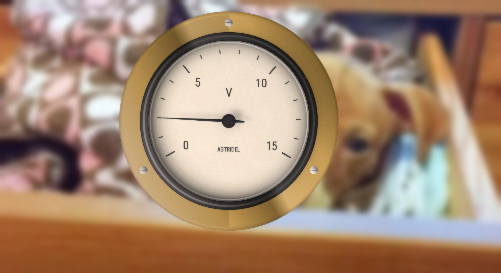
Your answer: 2 V
